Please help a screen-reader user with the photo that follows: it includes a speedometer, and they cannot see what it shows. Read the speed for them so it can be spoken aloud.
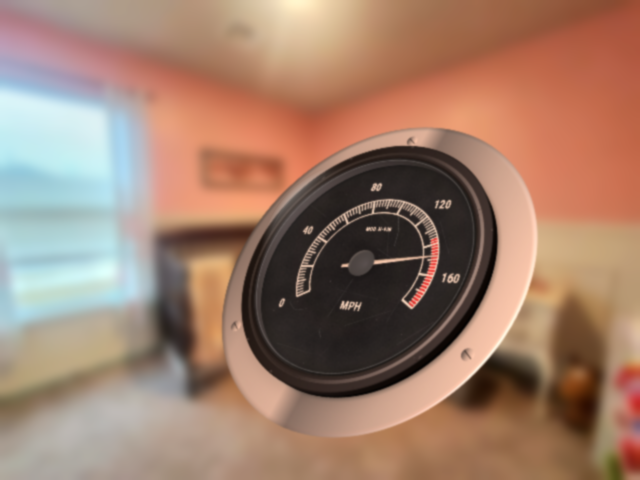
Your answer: 150 mph
